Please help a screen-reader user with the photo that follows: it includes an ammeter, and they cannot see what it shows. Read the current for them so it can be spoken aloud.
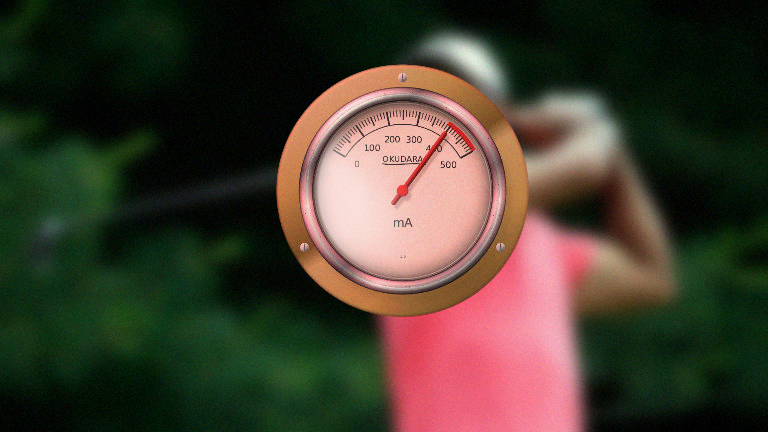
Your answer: 400 mA
